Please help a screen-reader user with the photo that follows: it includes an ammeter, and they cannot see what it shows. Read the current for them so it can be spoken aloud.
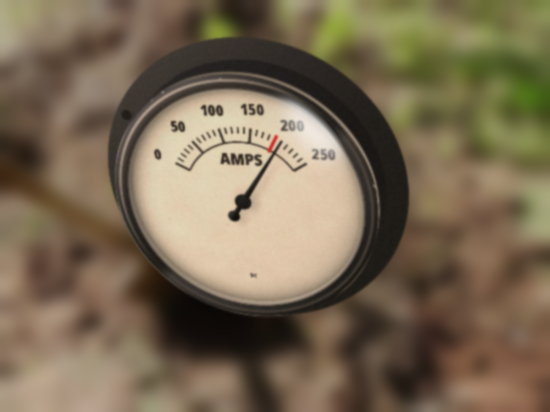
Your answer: 200 A
